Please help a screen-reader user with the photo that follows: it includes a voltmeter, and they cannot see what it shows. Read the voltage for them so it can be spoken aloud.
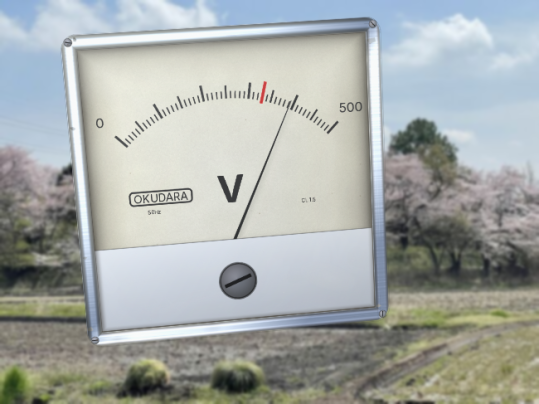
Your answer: 390 V
